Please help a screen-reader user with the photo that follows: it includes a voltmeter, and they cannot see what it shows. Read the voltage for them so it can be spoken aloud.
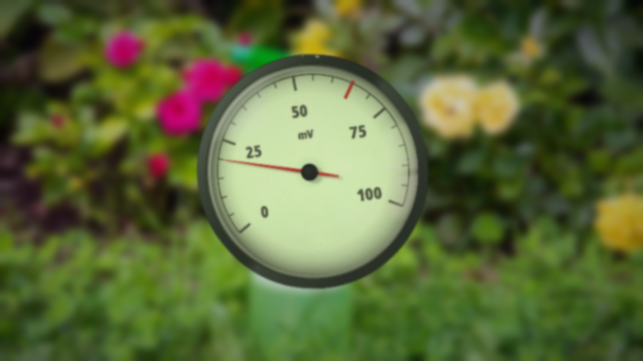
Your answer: 20 mV
